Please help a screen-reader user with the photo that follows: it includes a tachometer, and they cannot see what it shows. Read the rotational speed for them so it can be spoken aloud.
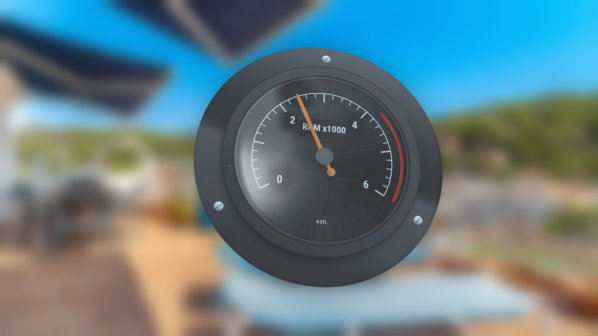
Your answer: 2400 rpm
